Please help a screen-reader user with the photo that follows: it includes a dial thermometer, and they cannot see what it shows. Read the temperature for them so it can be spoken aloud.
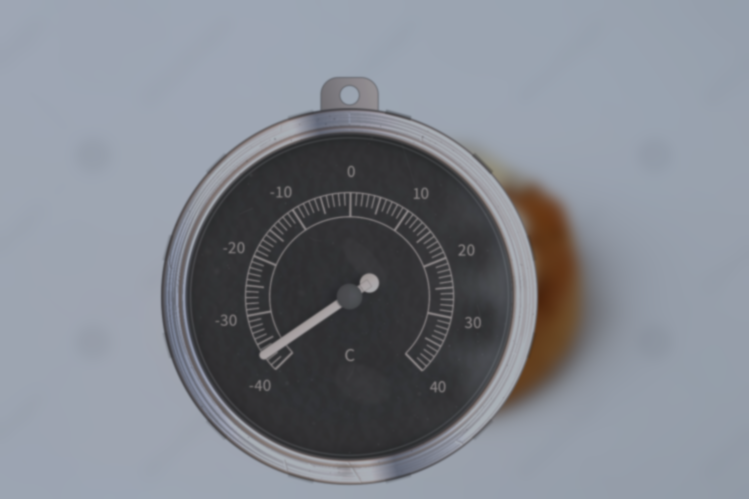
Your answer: -37 °C
